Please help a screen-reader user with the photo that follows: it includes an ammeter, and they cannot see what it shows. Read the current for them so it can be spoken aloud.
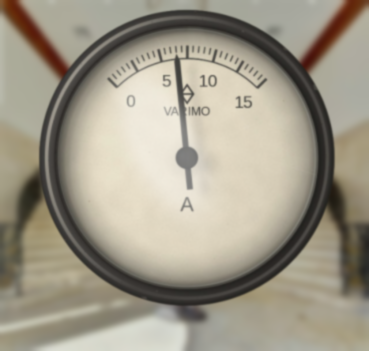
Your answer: 6.5 A
